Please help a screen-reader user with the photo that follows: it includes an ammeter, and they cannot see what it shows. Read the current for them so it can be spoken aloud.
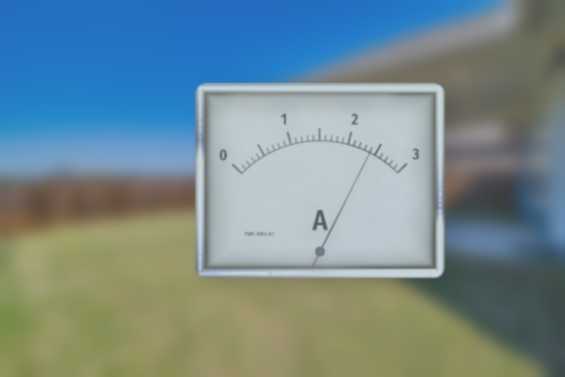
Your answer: 2.4 A
